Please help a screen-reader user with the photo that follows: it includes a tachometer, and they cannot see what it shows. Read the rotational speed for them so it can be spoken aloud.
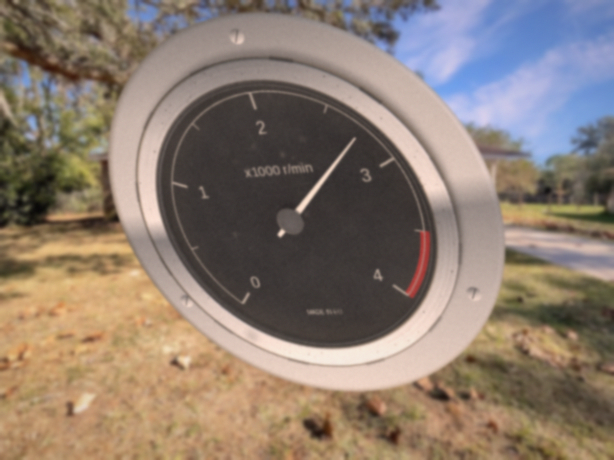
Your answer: 2750 rpm
